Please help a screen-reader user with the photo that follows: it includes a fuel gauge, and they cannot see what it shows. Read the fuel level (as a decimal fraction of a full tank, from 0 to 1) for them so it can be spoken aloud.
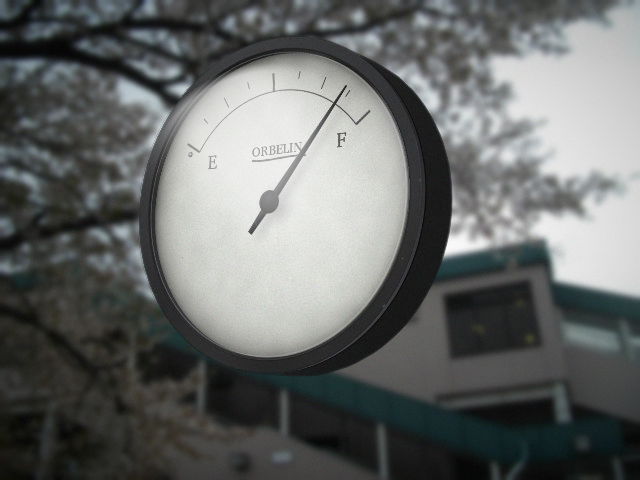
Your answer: 0.875
